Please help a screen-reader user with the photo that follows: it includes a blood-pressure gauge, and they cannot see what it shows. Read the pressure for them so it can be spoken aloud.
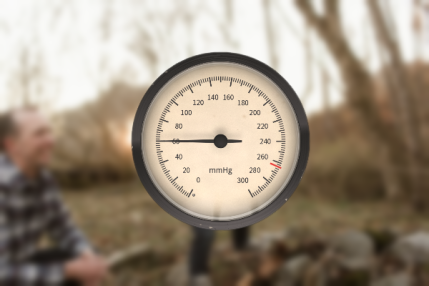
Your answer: 60 mmHg
